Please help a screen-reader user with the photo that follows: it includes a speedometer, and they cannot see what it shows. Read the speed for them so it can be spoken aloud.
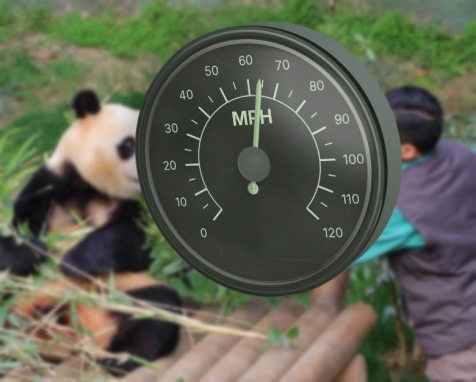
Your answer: 65 mph
